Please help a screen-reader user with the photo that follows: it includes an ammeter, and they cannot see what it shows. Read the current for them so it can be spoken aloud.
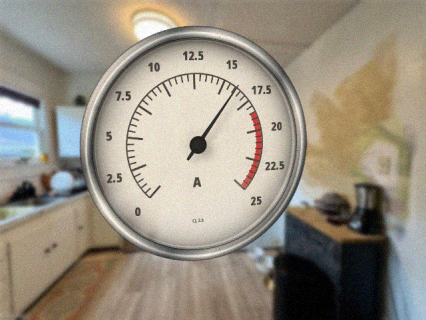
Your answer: 16 A
